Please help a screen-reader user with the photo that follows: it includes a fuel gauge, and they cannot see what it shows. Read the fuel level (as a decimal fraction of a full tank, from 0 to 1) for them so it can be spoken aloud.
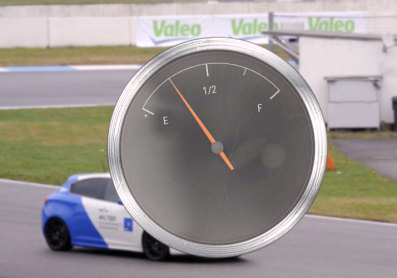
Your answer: 0.25
